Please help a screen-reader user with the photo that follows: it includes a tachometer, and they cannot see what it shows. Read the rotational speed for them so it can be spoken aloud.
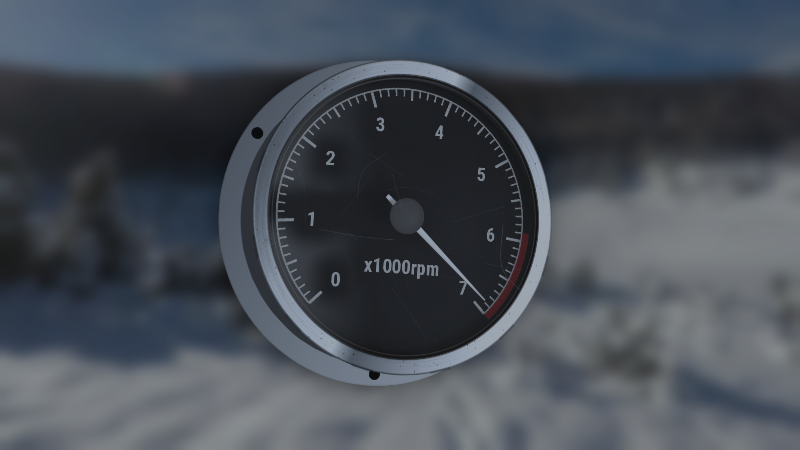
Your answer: 6900 rpm
